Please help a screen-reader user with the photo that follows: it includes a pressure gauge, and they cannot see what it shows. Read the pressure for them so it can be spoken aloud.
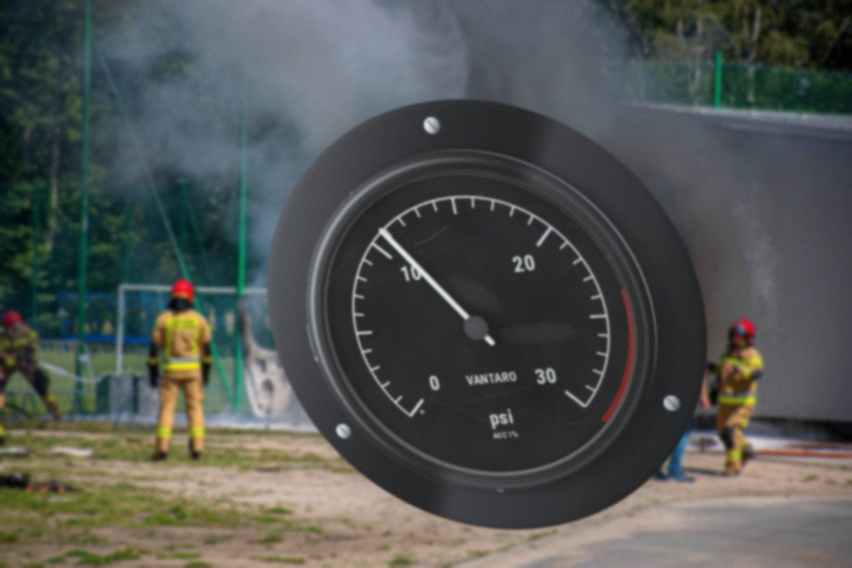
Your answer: 11 psi
